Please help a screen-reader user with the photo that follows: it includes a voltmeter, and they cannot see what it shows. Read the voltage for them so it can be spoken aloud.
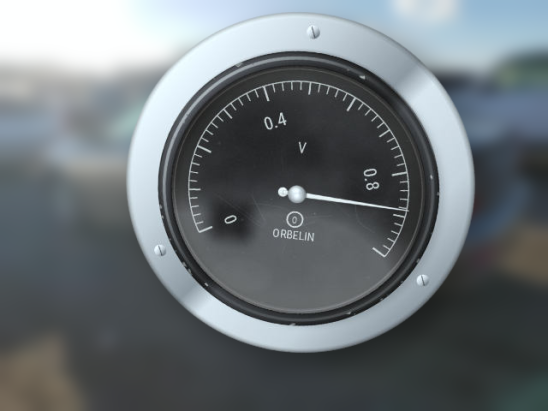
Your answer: 0.88 V
